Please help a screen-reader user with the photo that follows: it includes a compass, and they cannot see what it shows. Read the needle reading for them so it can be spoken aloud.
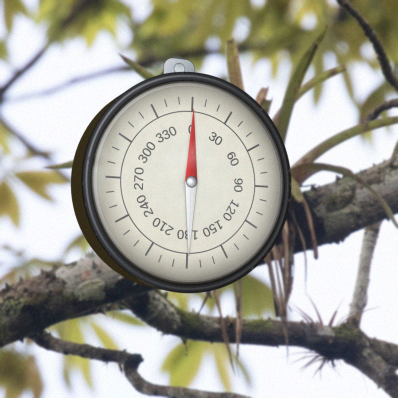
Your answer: 0 °
